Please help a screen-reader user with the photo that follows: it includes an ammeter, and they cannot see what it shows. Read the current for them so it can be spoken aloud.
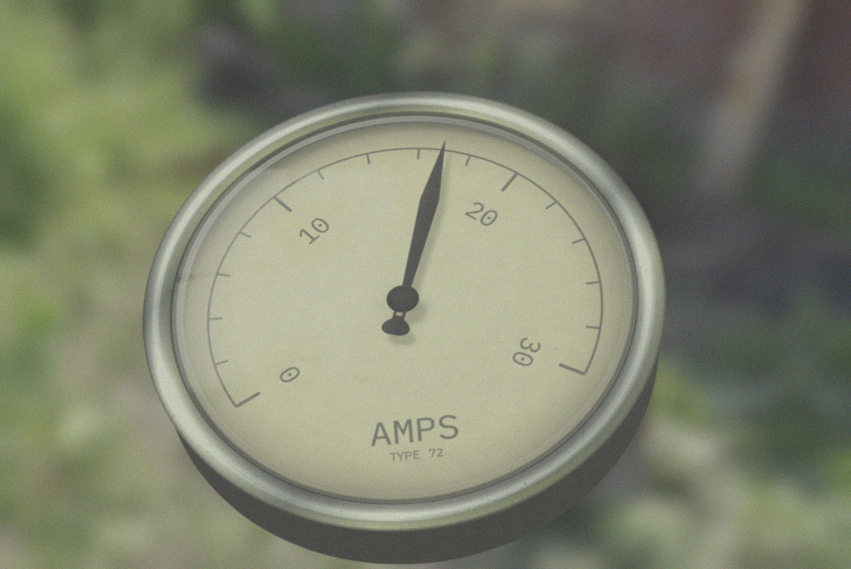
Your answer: 17 A
